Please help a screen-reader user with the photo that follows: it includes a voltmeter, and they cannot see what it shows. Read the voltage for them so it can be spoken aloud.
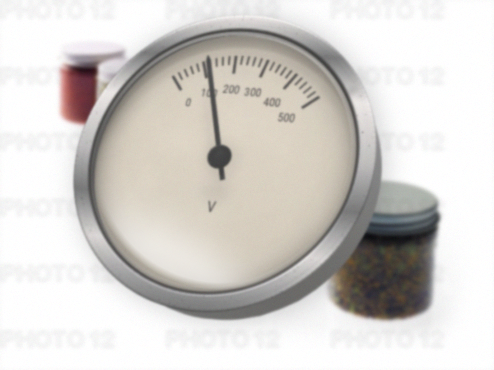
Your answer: 120 V
